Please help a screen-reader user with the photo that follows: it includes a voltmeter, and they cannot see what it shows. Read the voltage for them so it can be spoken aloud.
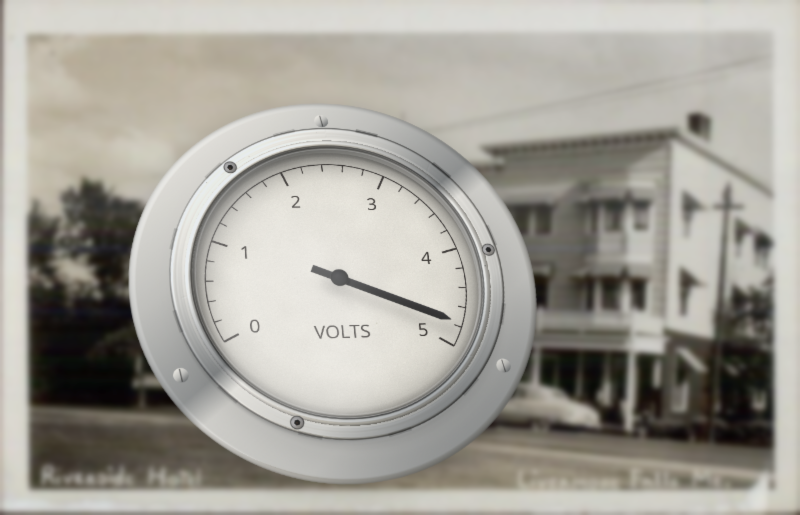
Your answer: 4.8 V
